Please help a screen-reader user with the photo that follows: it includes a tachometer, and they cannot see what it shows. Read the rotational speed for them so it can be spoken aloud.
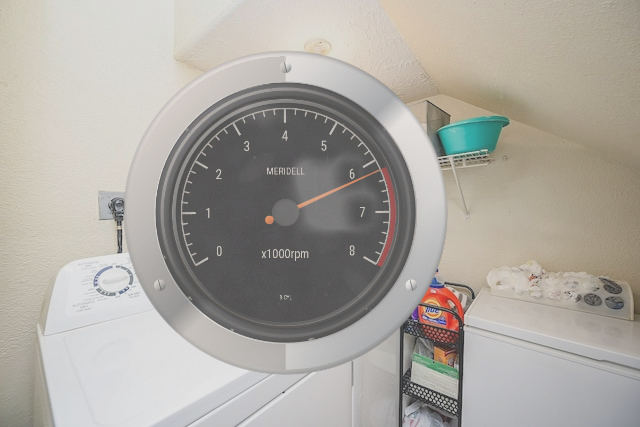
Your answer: 6200 rpm
